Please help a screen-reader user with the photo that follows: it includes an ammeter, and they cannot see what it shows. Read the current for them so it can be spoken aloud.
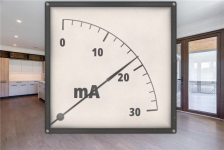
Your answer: 18 mA
